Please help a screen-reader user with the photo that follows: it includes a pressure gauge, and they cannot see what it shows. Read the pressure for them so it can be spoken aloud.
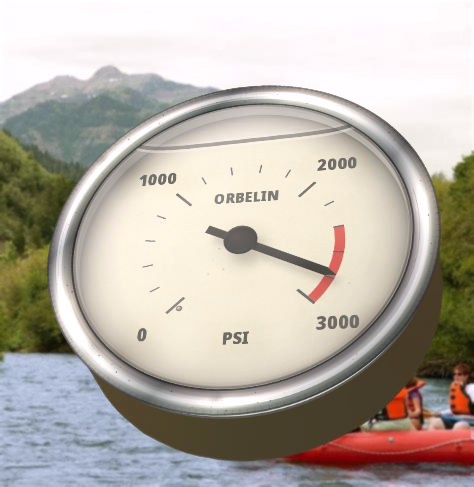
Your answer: 2800 psi
